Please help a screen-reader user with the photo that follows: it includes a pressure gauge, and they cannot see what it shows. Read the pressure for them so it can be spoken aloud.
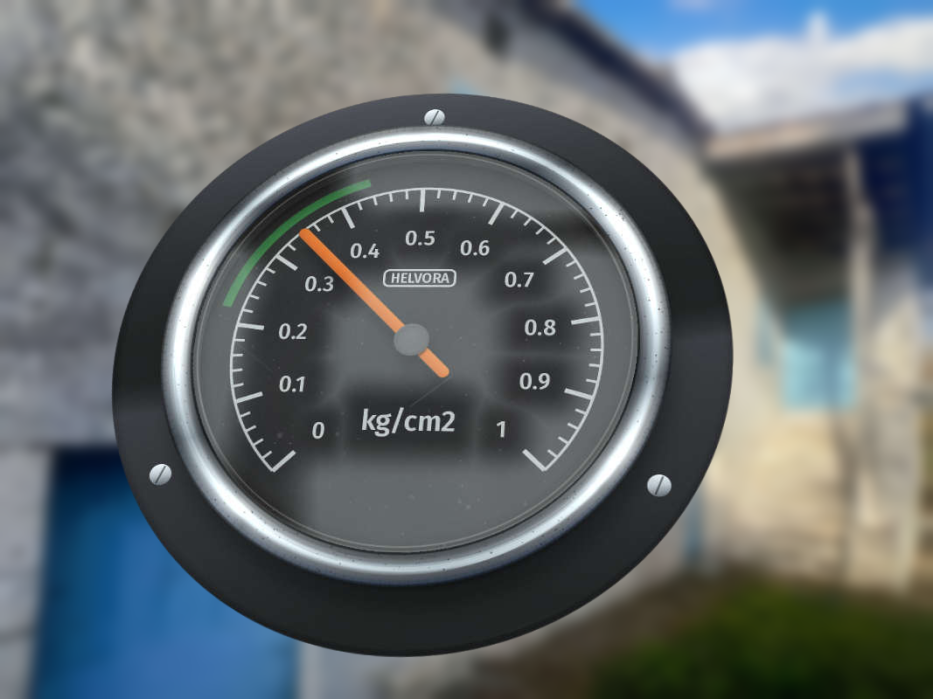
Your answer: 0.34 kg/cm²
